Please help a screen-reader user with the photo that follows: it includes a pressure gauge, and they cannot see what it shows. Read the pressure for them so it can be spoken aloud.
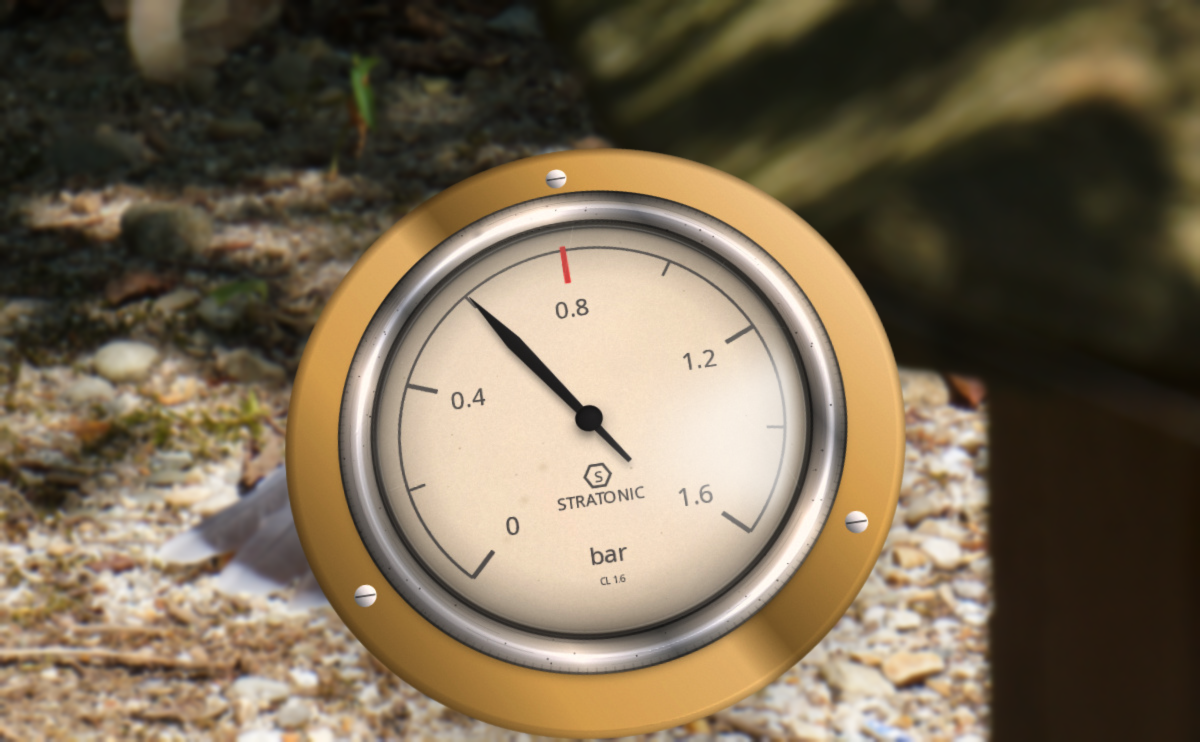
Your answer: 0.6 bar
